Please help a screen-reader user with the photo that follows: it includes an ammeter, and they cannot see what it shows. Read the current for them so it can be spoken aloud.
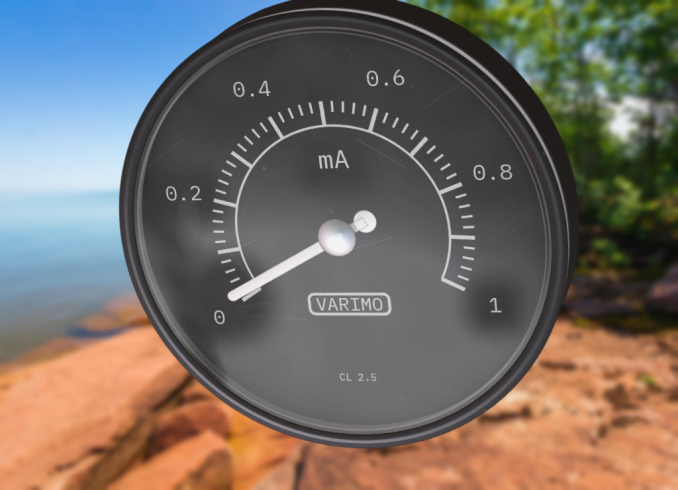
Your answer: 0.02 mA
